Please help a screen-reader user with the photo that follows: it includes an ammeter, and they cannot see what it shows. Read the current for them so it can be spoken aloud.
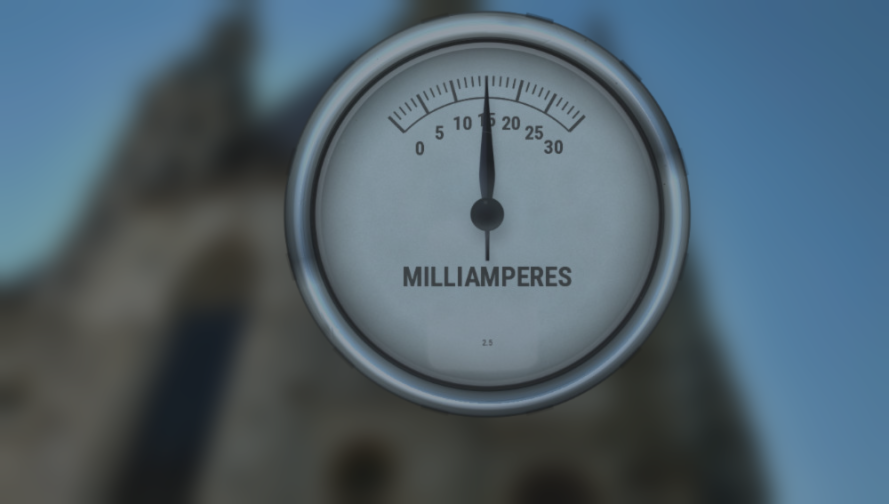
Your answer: 15 mA
